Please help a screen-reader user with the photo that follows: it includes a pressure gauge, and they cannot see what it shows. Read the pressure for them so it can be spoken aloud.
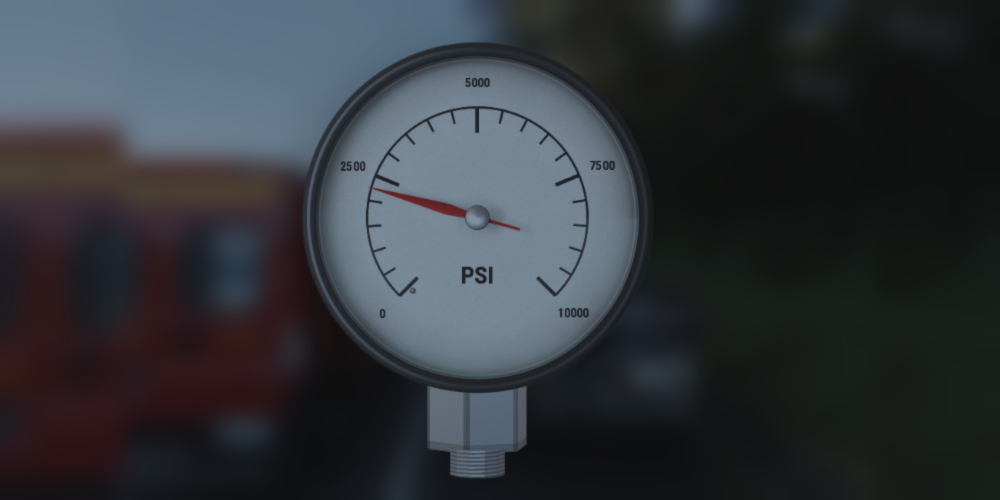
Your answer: 2250 psi
